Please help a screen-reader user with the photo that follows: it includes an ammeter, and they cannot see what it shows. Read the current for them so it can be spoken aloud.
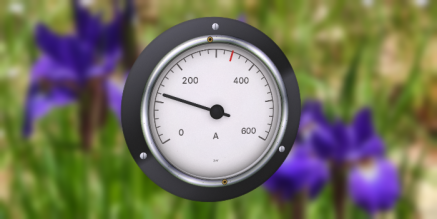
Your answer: 120 A
